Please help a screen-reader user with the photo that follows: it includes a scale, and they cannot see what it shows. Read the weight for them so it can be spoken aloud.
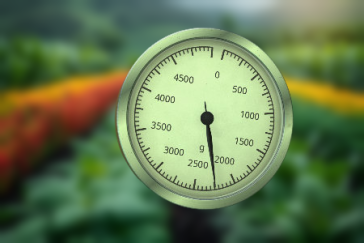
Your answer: 2250 g
